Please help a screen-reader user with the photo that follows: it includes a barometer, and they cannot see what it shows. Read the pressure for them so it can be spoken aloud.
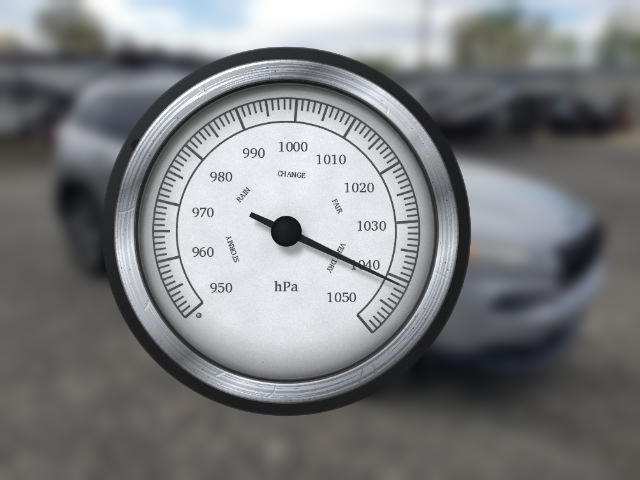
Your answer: 1041 hPa
